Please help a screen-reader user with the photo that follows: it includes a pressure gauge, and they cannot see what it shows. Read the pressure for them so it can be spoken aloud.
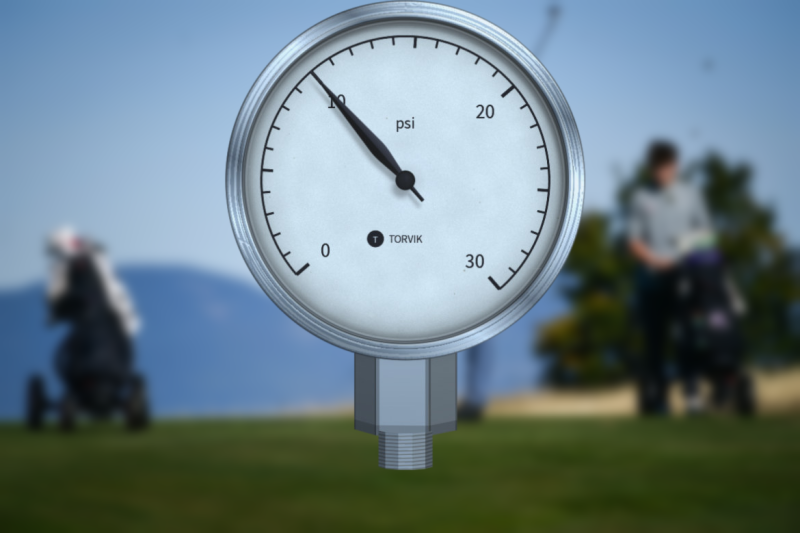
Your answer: 10 psi
